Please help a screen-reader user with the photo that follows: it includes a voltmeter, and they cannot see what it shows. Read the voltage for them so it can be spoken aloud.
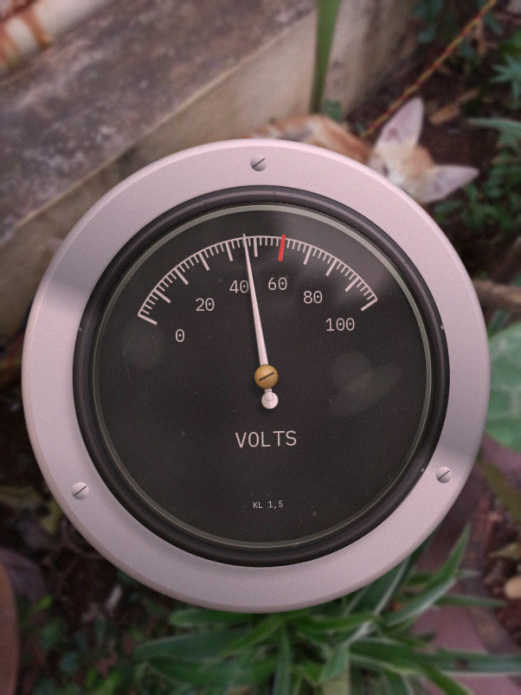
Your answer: 46 V
